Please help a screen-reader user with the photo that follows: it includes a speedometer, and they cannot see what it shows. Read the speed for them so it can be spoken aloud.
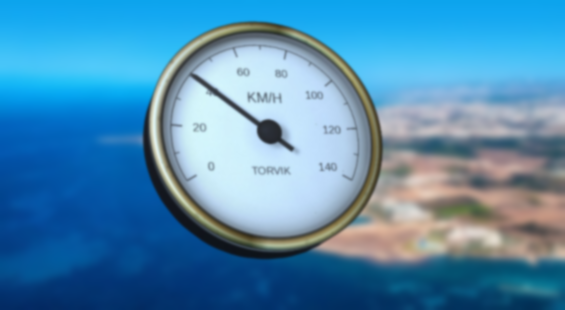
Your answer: 40 km/h
